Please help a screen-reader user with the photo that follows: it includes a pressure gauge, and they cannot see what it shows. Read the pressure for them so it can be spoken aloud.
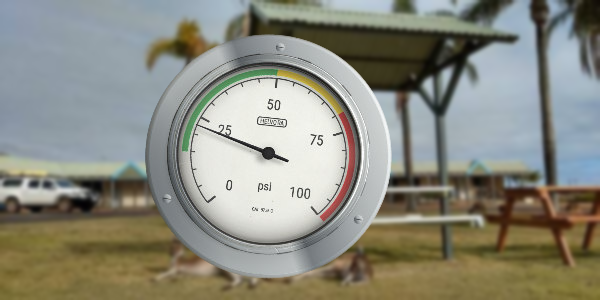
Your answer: 22.5 psi
